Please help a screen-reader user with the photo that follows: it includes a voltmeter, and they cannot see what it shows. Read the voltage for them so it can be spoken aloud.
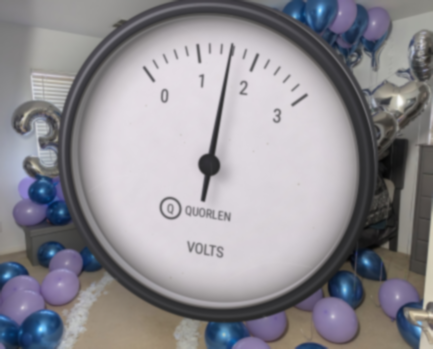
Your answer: 1.6 V
